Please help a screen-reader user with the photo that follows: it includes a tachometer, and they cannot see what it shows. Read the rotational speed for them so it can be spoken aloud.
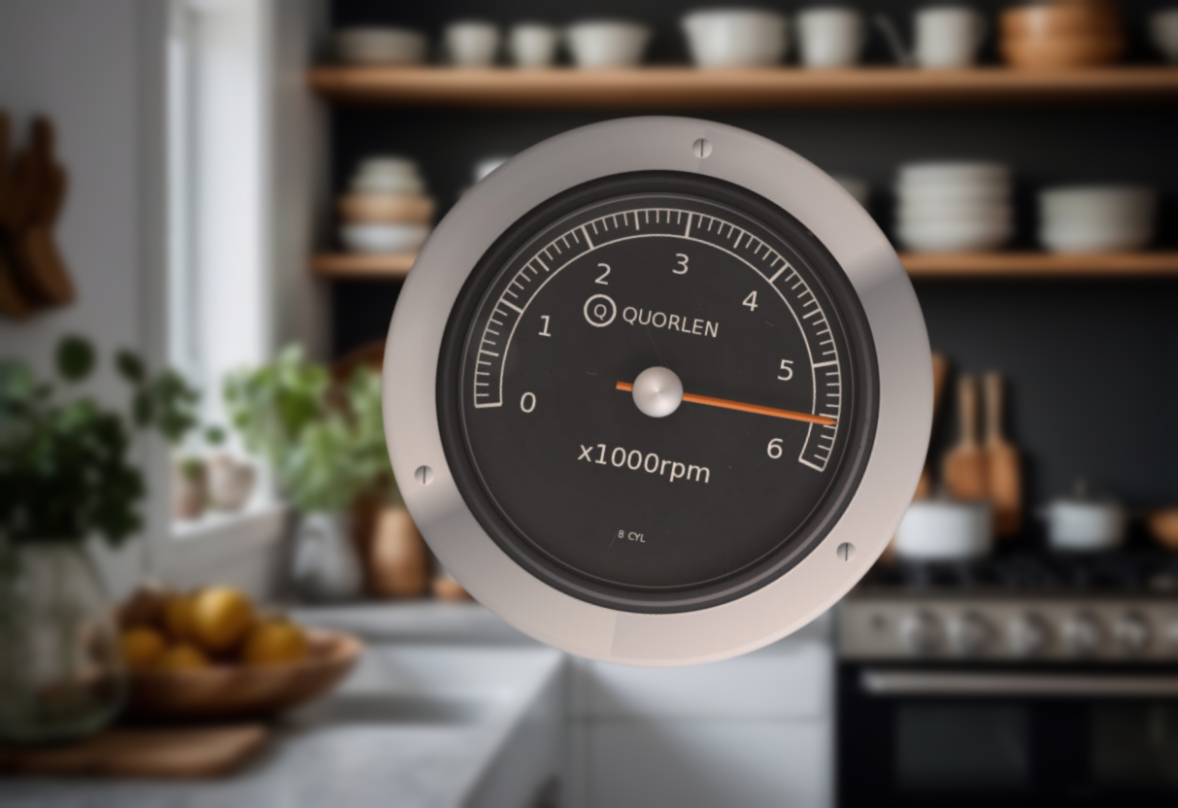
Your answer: 5550 rpm
